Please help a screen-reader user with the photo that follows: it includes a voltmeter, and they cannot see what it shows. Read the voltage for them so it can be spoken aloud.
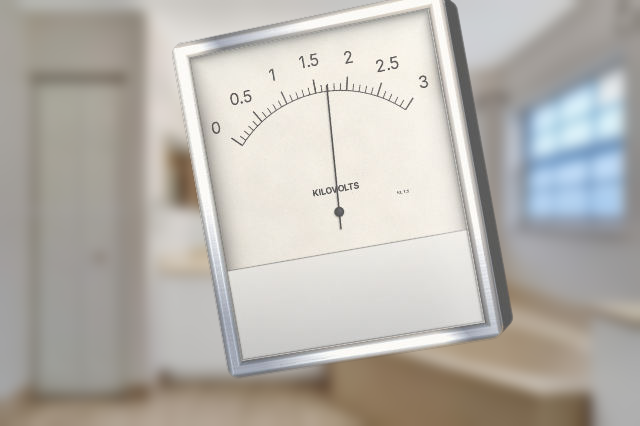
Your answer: 1.7 kV
